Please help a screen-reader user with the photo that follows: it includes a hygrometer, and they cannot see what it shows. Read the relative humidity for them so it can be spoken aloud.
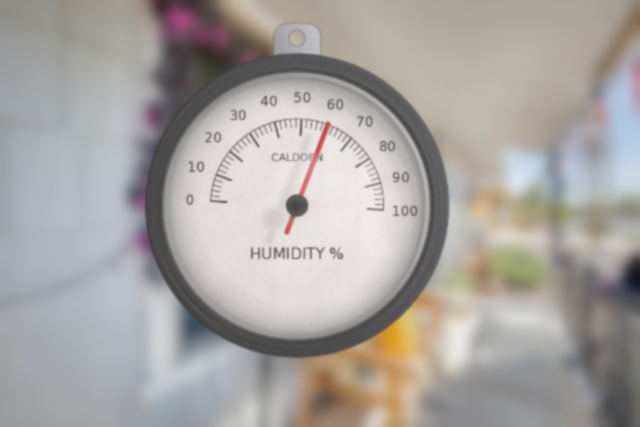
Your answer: 60 %
